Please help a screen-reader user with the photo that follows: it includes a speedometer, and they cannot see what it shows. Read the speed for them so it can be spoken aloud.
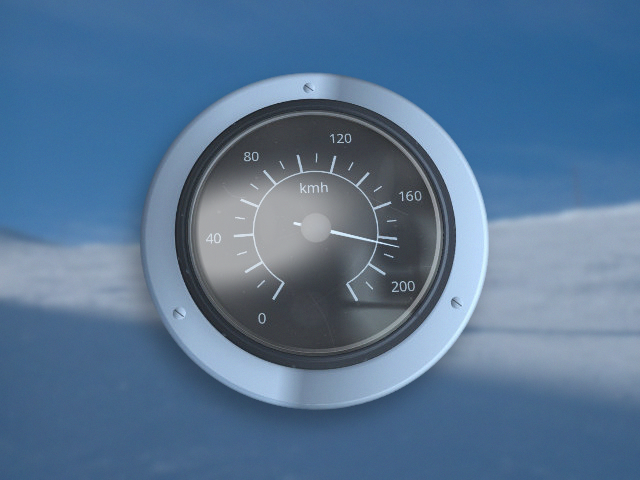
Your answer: 185 km/h
